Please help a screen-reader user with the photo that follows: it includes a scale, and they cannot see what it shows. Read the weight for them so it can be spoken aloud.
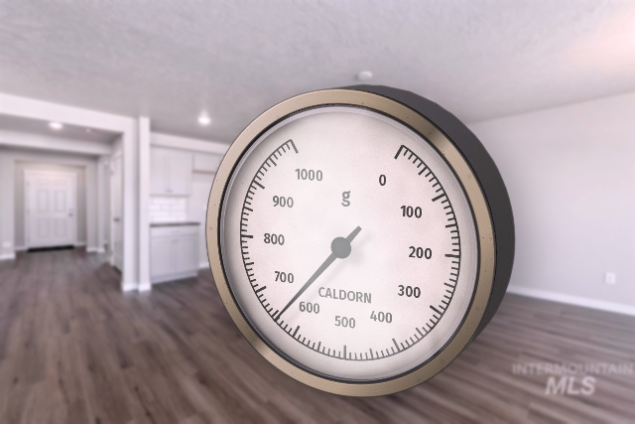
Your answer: 640 g
